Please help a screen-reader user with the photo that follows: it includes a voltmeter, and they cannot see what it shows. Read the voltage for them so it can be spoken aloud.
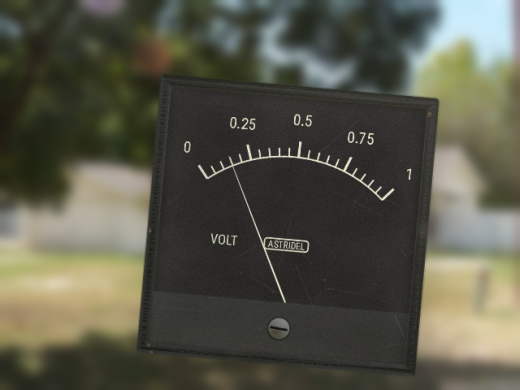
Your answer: 0.15 V
